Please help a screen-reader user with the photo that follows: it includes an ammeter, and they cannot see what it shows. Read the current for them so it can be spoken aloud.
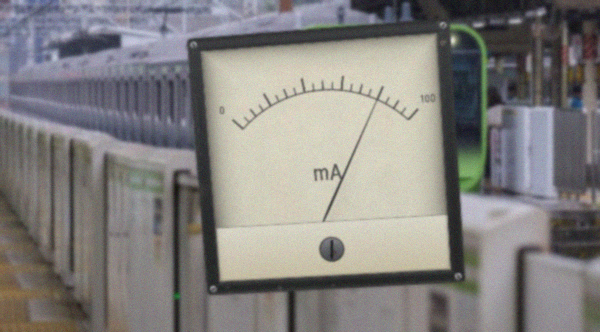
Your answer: 80 mA
